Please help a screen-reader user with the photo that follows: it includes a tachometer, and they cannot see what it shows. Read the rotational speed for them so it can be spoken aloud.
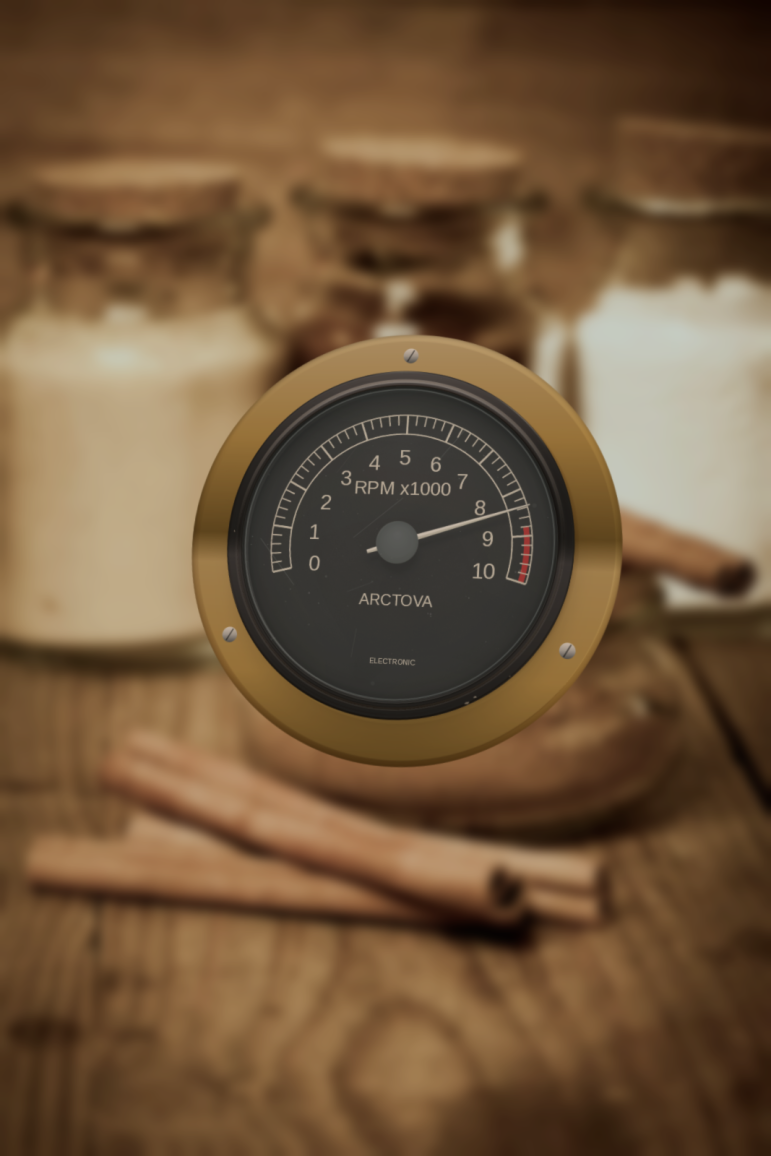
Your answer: 8400 rpm
